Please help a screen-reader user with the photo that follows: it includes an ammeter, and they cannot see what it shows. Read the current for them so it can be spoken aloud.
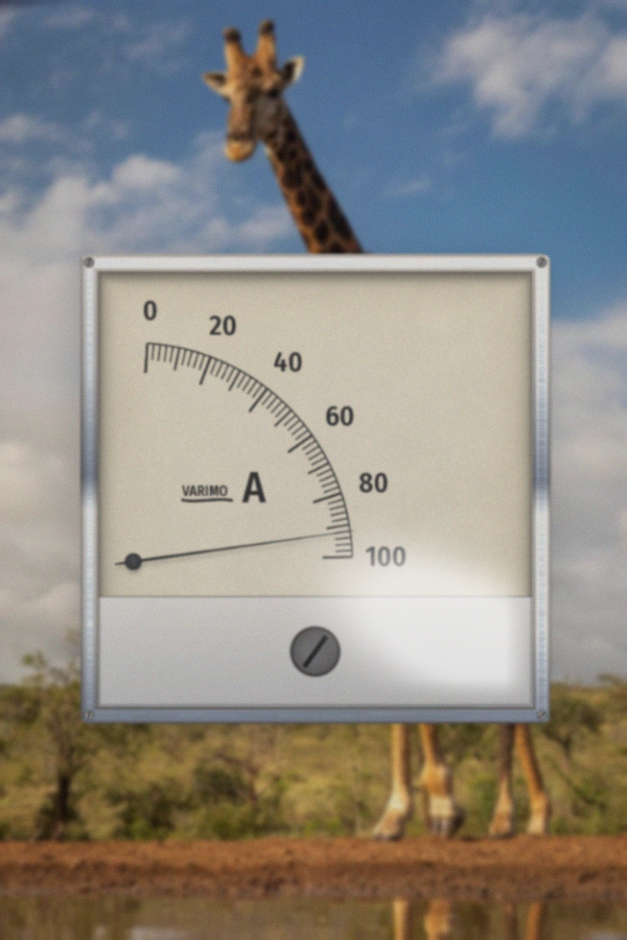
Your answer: 92 A
